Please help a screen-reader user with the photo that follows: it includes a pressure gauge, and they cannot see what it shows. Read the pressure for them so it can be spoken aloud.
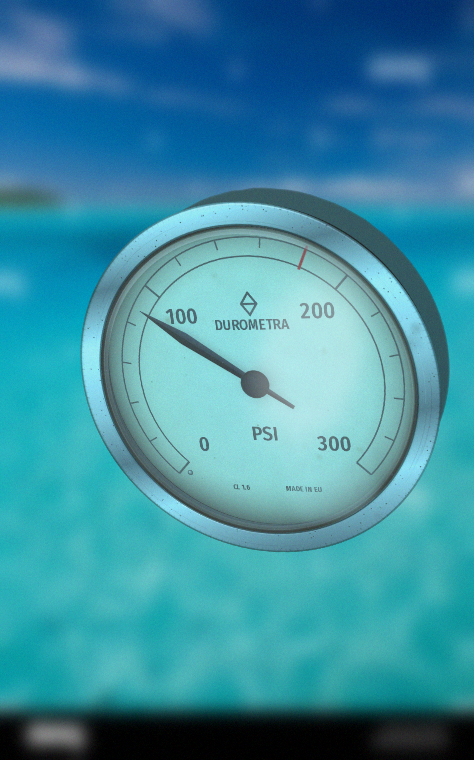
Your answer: 90 psi
